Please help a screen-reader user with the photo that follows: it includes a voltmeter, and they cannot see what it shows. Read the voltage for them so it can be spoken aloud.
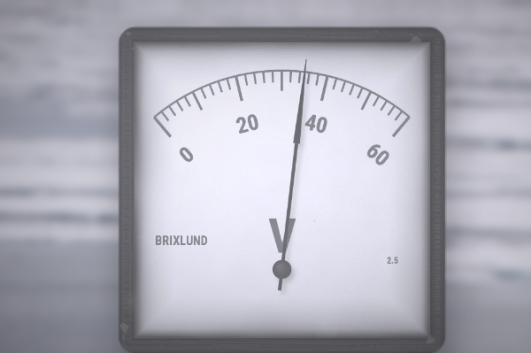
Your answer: 35 V
